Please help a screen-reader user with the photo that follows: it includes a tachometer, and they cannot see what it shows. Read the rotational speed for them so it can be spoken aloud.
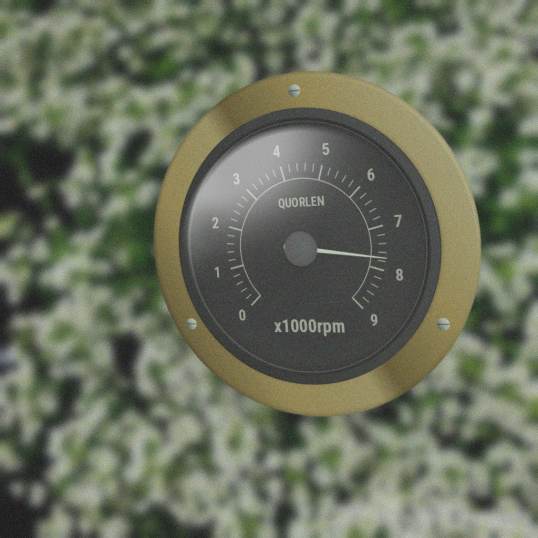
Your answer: 7700 rpm
